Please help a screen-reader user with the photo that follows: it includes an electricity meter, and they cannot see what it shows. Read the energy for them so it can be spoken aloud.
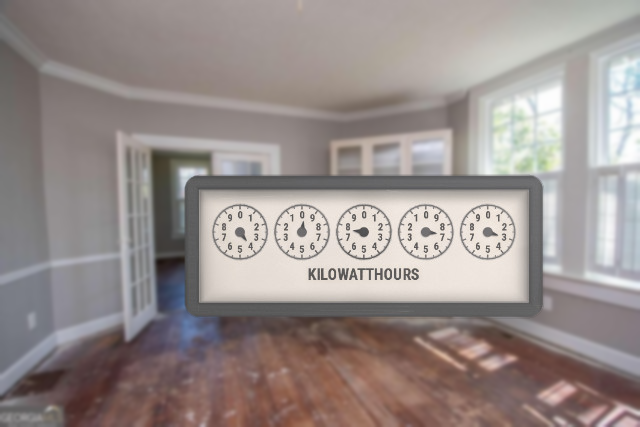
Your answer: 39773 kWh
